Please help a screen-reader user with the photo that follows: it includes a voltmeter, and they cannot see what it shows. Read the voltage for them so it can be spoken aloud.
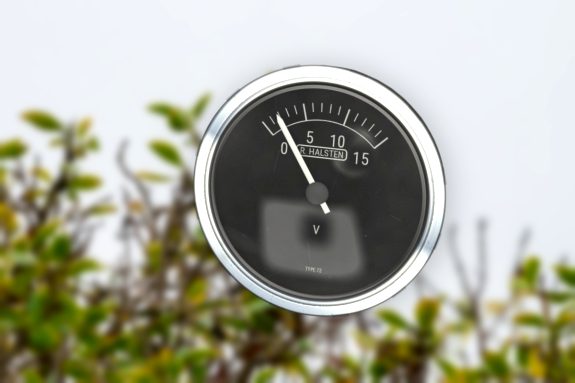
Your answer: 2 V
